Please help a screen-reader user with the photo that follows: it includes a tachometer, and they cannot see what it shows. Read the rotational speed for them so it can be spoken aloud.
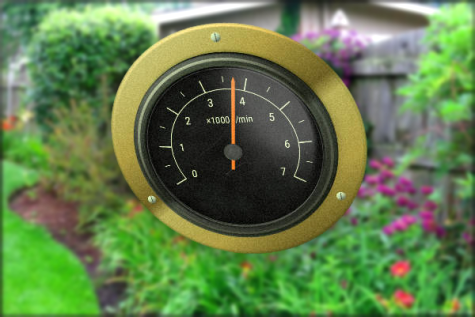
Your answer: 3750 rpm
